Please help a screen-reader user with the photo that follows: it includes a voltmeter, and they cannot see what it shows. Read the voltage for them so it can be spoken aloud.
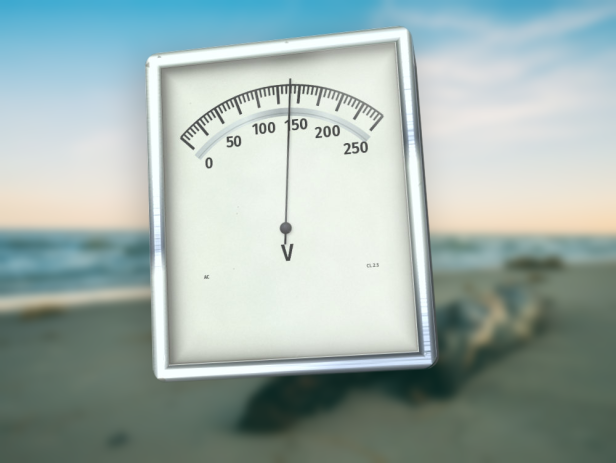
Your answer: 140 V
